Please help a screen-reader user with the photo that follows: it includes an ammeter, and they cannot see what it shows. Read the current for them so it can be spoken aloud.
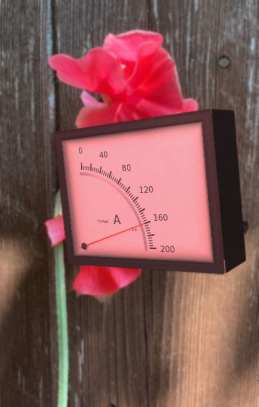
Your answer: 160 A
